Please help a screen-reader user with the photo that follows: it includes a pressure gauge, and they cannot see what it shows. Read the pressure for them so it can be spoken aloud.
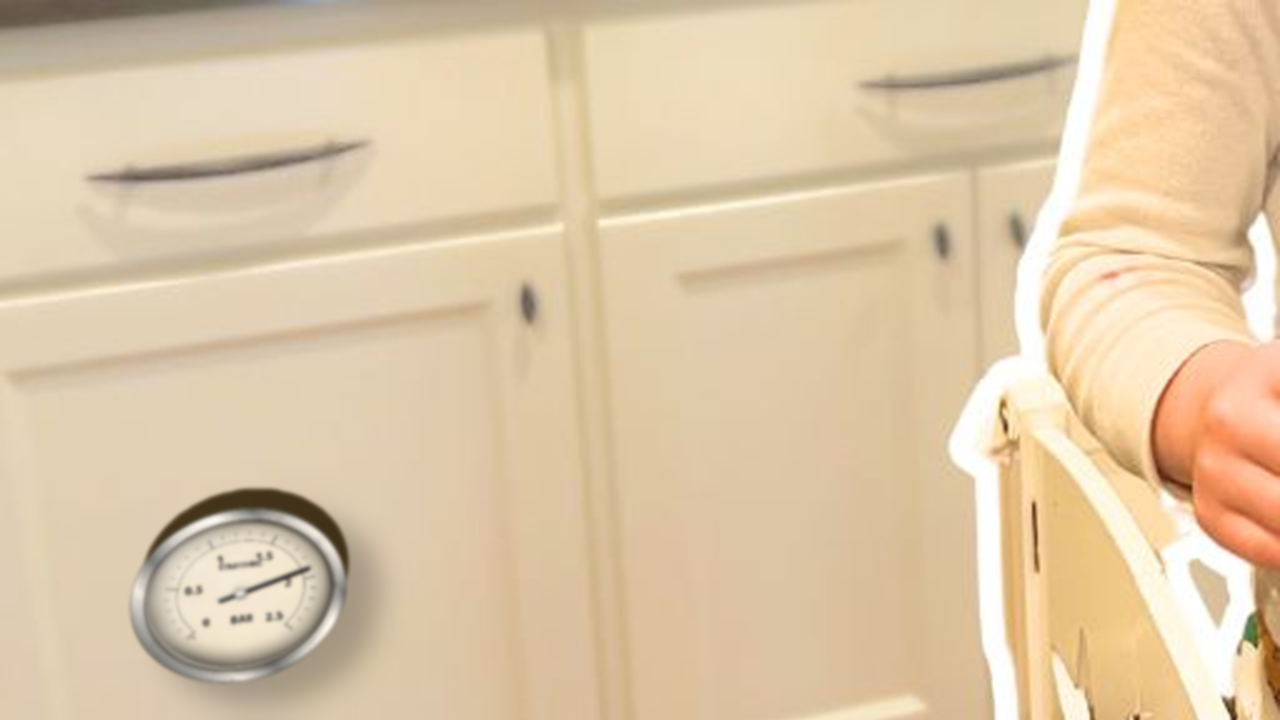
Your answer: 1.9 bar
